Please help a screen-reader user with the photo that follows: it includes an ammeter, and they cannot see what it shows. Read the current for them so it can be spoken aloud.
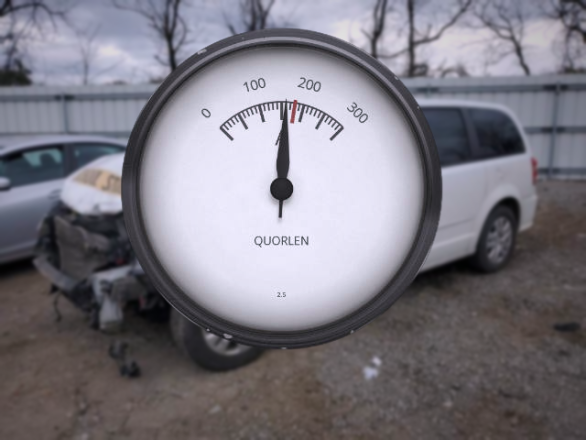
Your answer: 160 A
